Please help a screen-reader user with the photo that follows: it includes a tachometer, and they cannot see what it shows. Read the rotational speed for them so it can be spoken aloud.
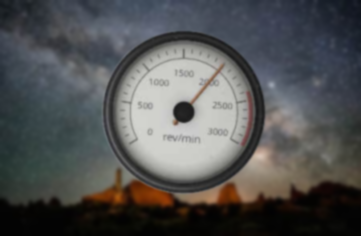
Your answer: 2000 rpm
